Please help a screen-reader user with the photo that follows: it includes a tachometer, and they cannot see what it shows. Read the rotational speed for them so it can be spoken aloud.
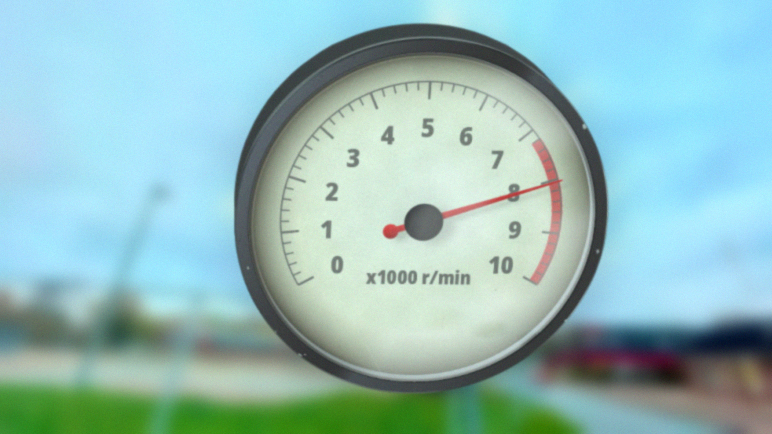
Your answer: 8000 rpm
